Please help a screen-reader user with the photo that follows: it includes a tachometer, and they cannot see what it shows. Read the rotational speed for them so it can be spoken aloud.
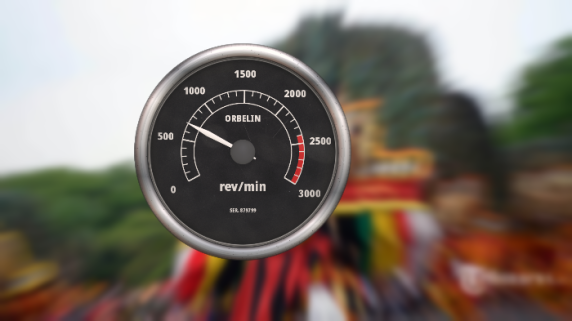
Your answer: 700 rpm
